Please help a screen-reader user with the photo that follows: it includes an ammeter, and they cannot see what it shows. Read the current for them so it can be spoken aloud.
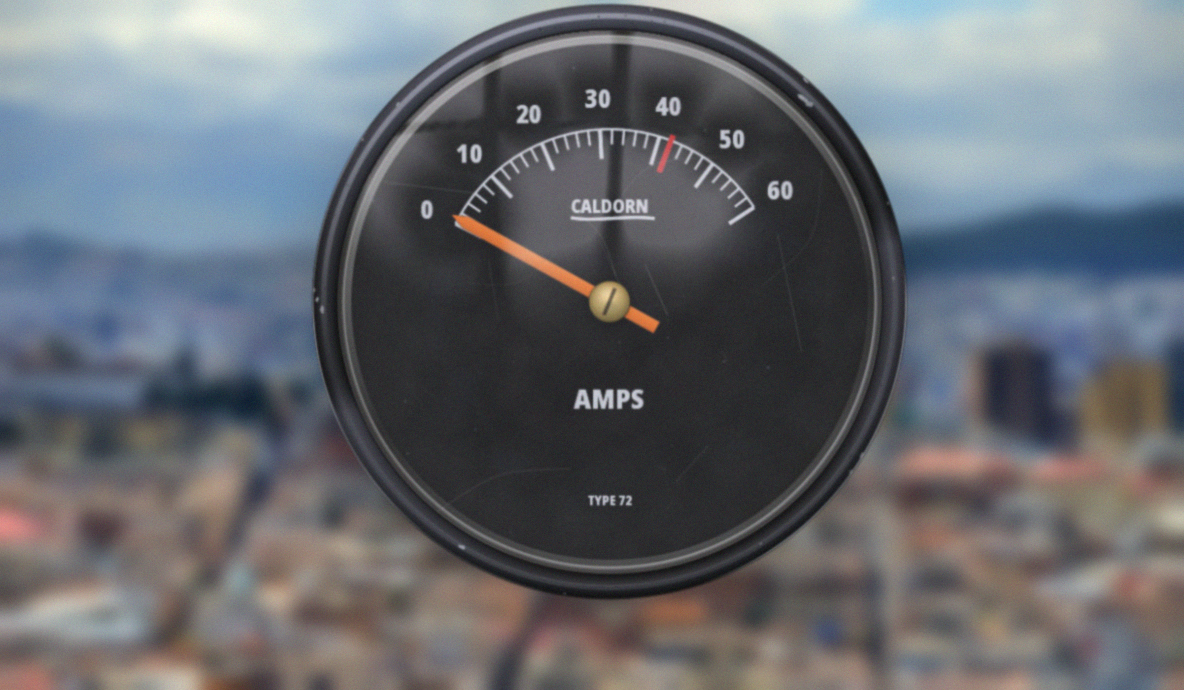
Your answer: 1 A
